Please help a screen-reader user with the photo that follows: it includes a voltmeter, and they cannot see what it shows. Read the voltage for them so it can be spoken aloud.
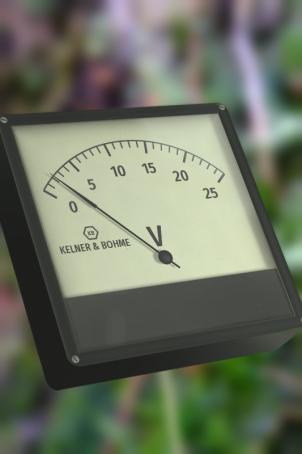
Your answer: 2 V
